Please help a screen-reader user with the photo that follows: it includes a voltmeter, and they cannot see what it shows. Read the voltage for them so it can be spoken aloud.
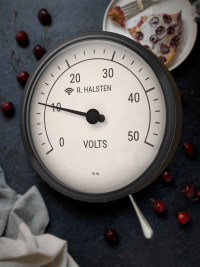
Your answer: 10 V
